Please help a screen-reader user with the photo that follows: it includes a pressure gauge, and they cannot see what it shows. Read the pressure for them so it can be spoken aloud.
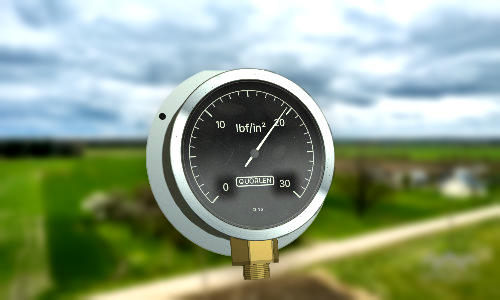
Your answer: 19.5 psi
